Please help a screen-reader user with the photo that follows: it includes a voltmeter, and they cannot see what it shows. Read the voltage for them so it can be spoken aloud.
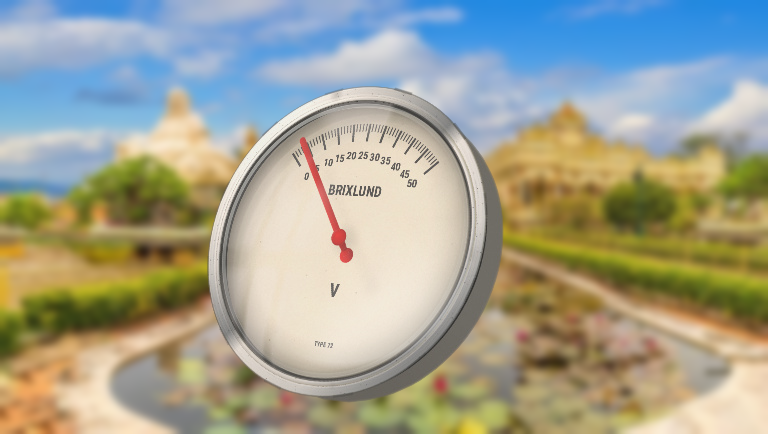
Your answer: 5 V
